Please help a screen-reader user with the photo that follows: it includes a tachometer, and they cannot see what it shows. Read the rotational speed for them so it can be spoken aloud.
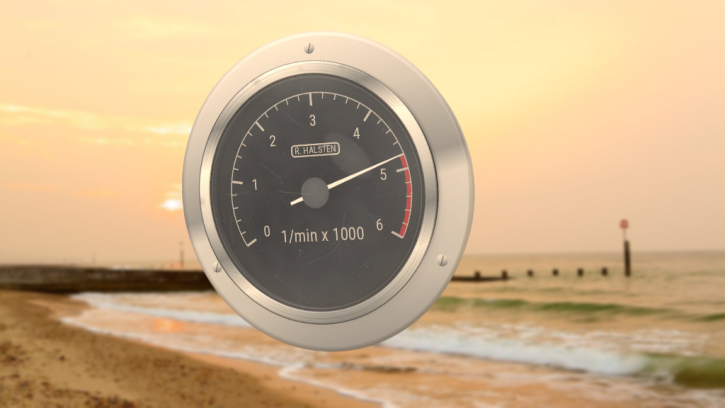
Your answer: 4800 rpm
